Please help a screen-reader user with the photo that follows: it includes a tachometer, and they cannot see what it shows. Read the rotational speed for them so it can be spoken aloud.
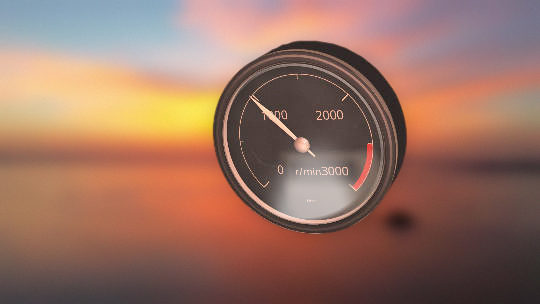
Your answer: 1000 rpm
